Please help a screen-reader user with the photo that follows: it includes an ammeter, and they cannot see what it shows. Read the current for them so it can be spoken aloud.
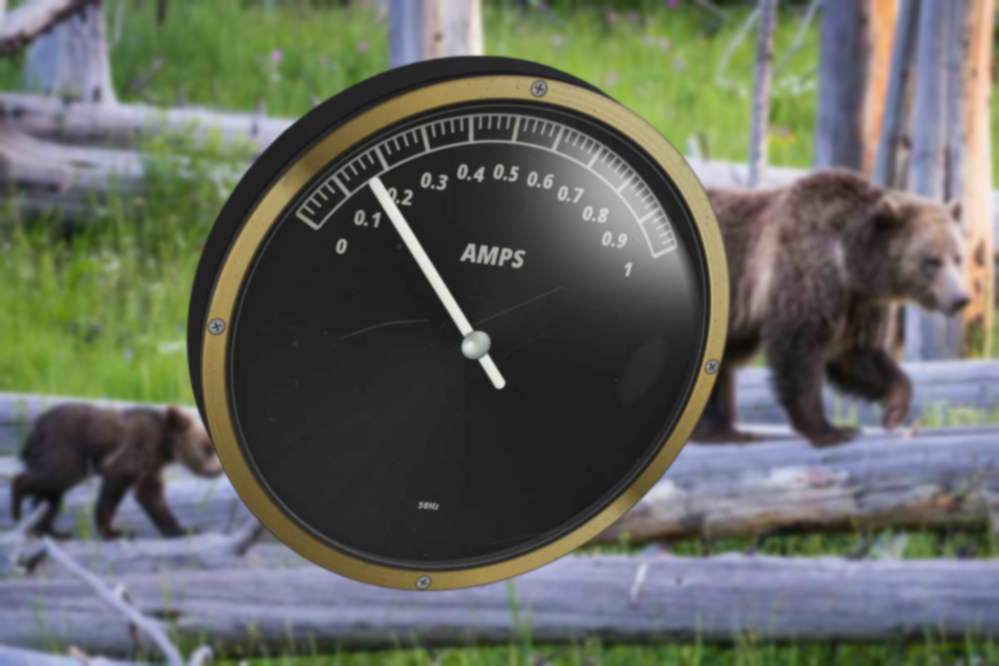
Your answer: 0.16 A
